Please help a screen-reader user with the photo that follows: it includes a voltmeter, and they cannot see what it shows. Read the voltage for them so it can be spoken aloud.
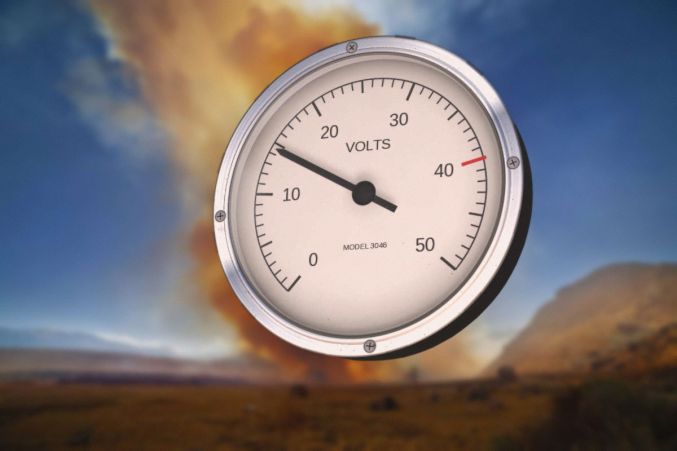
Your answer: 14.5 V
